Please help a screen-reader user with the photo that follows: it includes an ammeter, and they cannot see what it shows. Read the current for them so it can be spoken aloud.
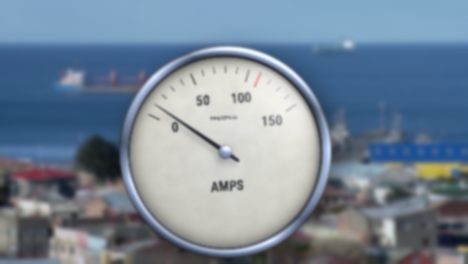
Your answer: 10 A
